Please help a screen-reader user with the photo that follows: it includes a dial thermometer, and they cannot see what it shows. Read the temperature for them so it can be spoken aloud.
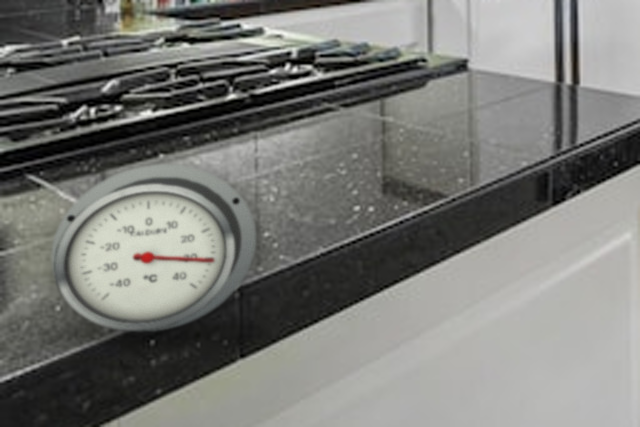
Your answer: 30 °C
